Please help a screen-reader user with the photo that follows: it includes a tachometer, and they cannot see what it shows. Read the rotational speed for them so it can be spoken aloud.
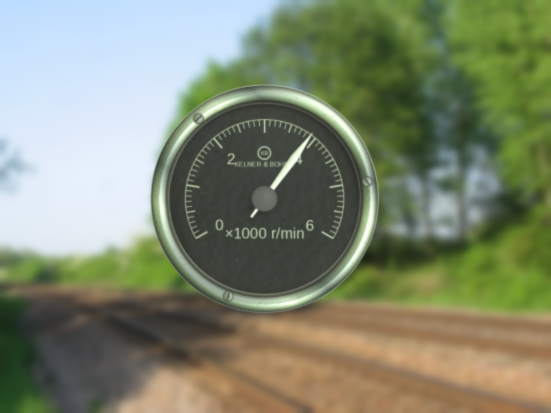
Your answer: 3900 rpm
